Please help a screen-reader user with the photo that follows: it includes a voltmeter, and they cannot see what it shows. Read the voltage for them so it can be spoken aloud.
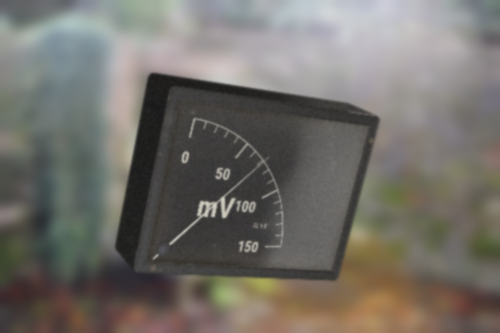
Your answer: 70 mV
